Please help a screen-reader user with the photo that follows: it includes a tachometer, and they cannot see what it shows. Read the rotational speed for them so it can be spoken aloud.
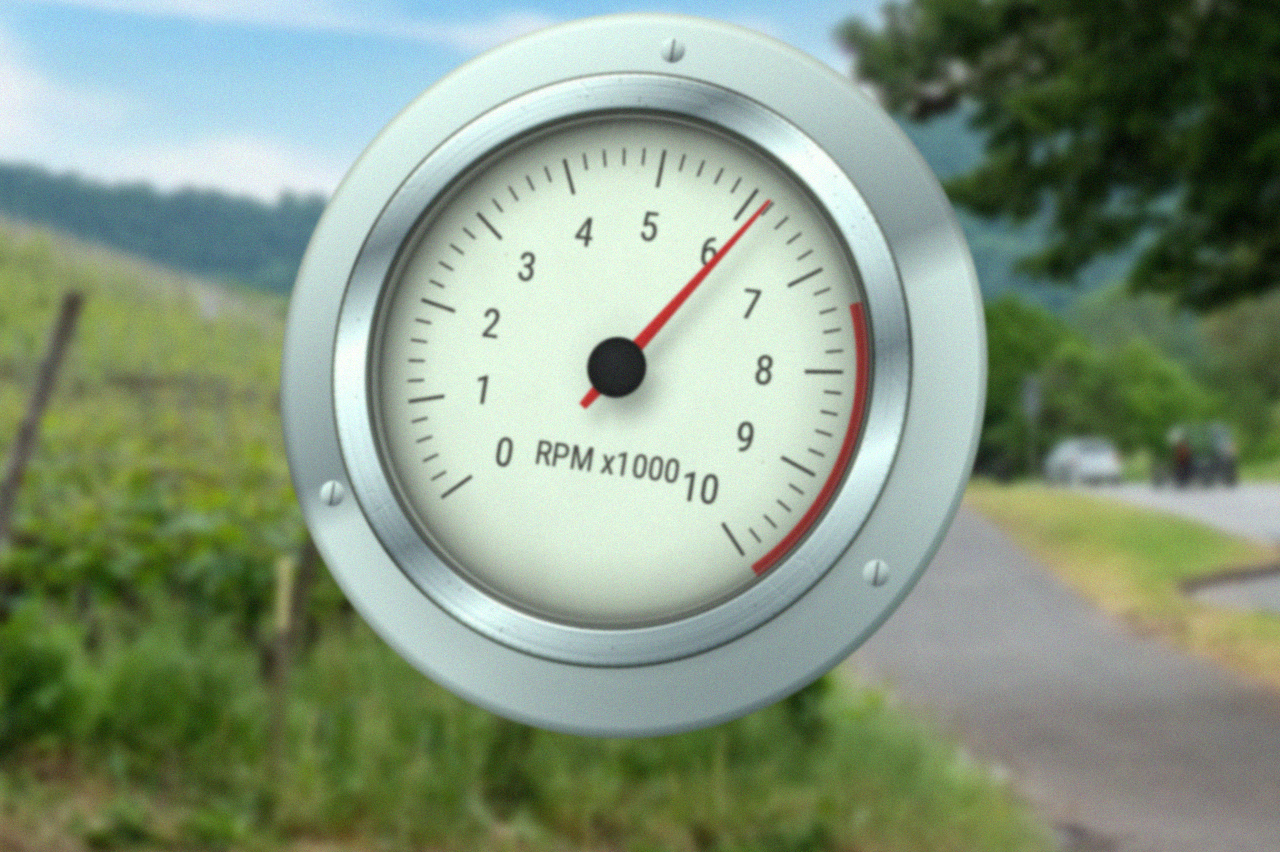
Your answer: 6200 rpm
